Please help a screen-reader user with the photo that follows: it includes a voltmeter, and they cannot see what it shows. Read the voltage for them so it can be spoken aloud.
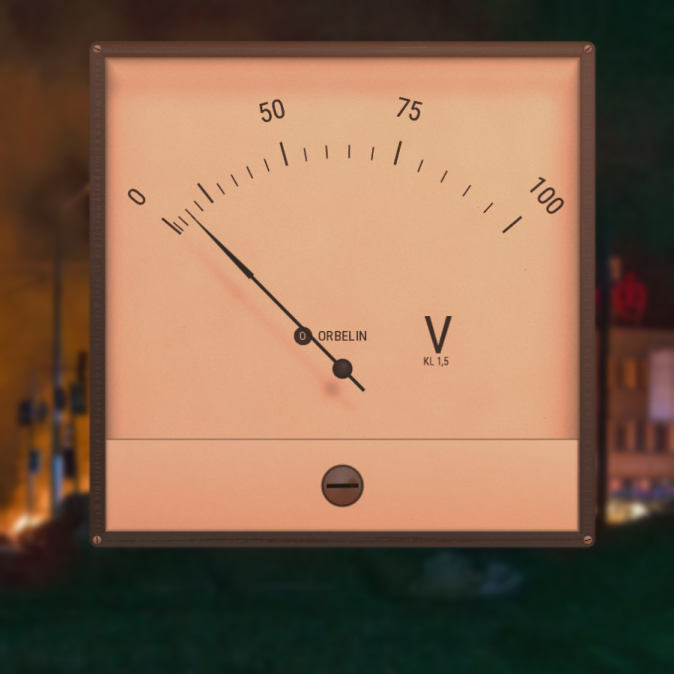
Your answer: 15 V
